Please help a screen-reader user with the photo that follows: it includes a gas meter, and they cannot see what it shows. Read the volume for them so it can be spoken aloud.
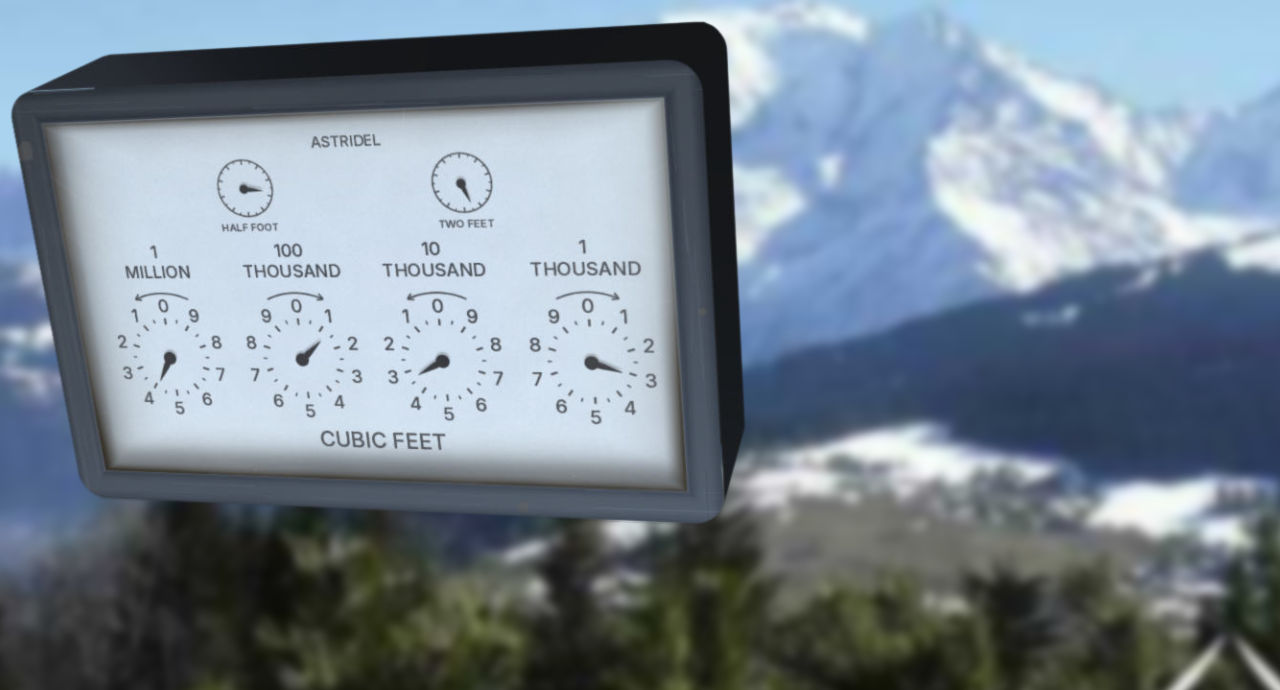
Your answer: 413300 ft³
